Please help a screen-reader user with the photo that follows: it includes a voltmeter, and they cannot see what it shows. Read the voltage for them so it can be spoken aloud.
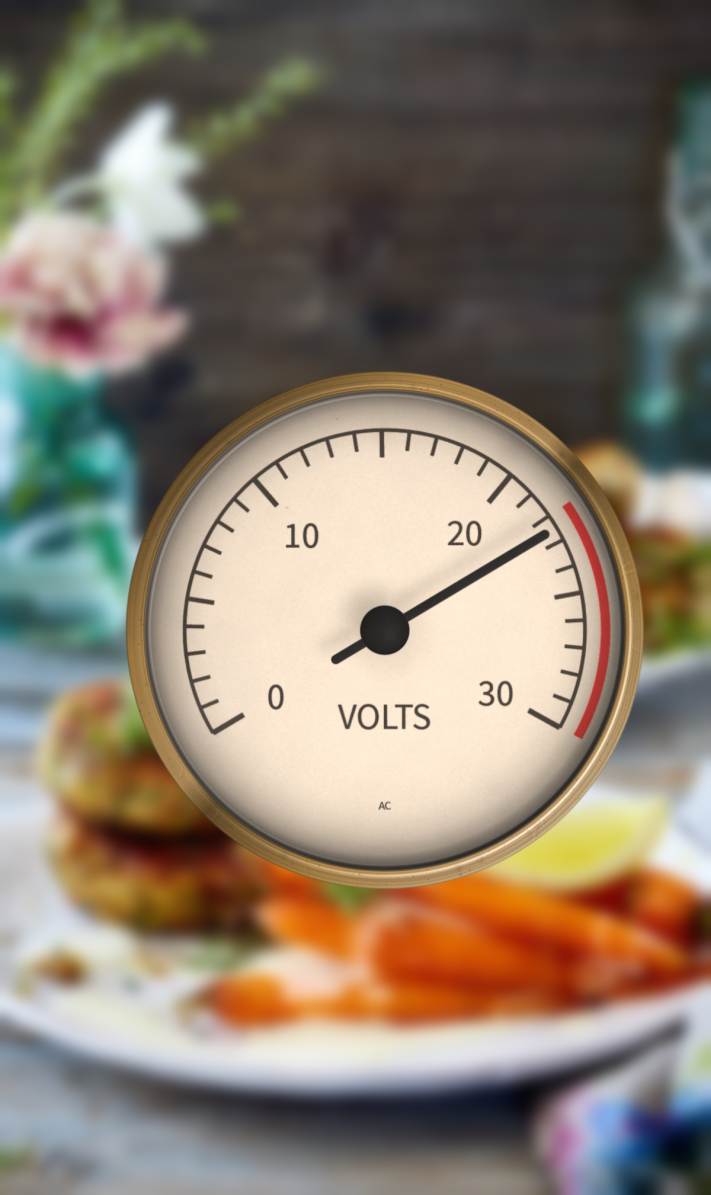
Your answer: 22.5 V
